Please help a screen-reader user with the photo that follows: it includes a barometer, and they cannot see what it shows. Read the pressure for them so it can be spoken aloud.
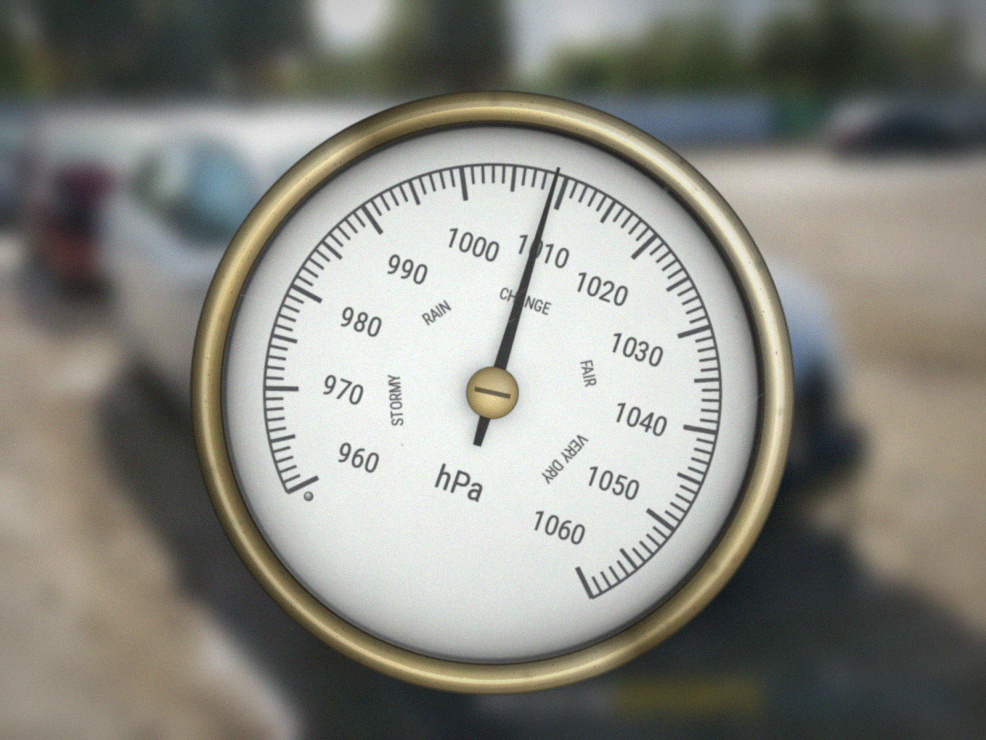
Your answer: 1009 hPa
